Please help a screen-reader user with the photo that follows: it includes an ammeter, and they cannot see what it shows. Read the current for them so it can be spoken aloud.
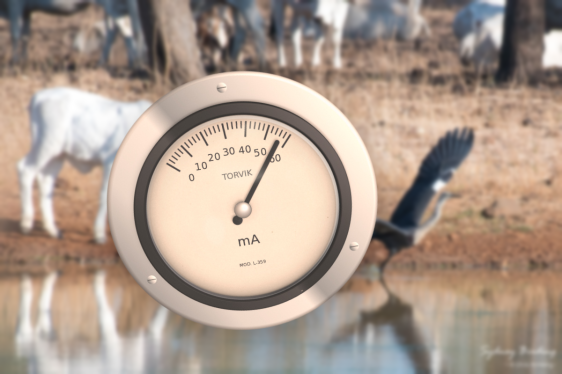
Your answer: 56 mA
